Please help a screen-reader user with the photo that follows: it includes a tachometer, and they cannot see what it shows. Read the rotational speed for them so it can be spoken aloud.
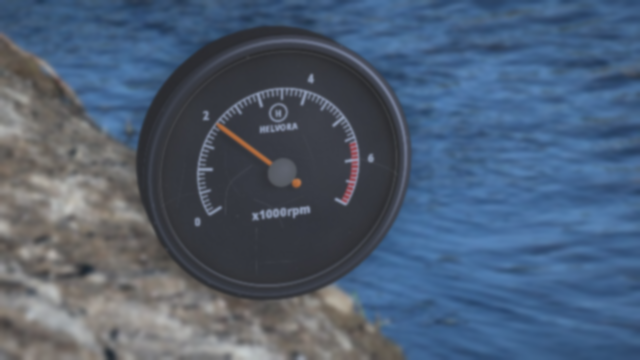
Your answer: 2000 rpm
